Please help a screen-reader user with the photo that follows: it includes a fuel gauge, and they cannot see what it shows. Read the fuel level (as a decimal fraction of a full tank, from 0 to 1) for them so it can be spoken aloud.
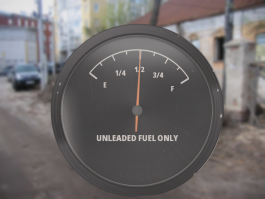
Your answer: 0.5
